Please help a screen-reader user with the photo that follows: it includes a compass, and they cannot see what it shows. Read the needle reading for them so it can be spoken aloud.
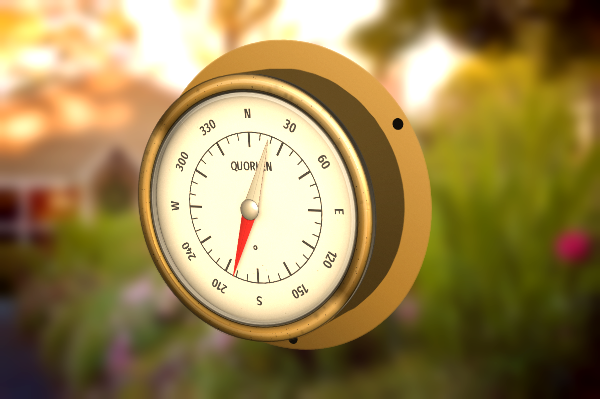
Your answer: 200 °
